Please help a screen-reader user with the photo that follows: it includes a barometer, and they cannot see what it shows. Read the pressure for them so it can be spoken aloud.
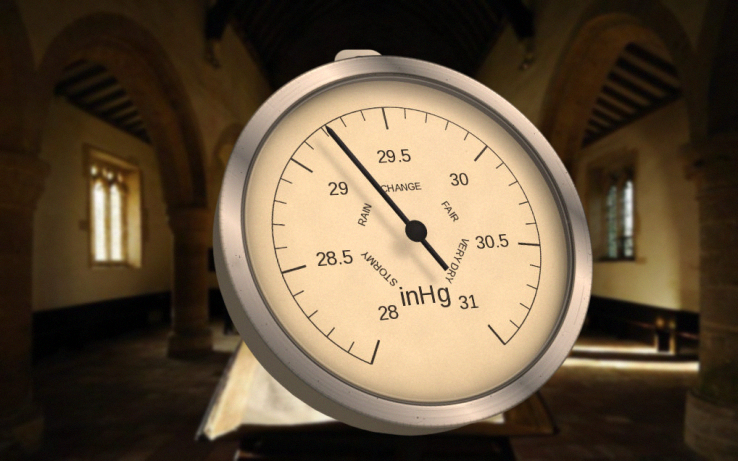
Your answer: 29.2 inHg
